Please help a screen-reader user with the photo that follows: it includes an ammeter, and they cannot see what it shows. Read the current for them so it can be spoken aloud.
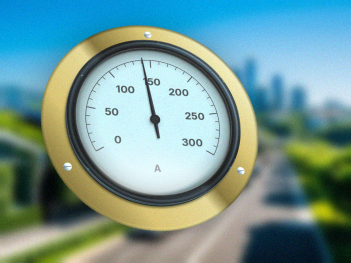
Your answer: 140 A
